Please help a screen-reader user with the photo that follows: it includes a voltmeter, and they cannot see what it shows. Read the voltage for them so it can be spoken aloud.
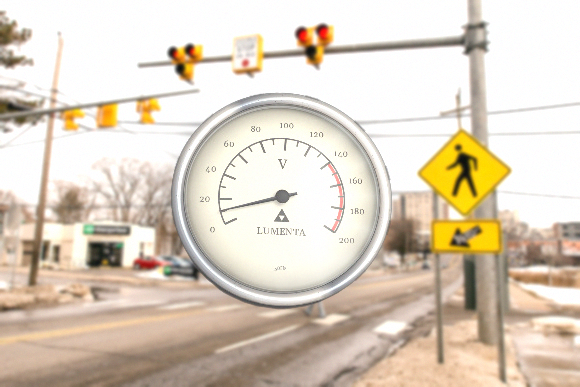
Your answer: 10 V
